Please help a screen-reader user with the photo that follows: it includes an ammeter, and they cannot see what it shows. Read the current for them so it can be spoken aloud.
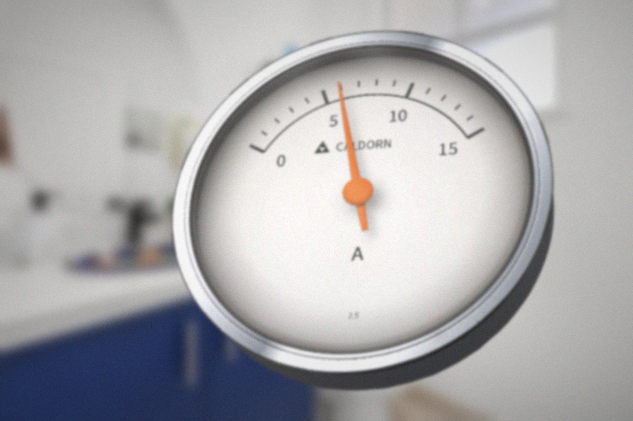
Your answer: 6 A
